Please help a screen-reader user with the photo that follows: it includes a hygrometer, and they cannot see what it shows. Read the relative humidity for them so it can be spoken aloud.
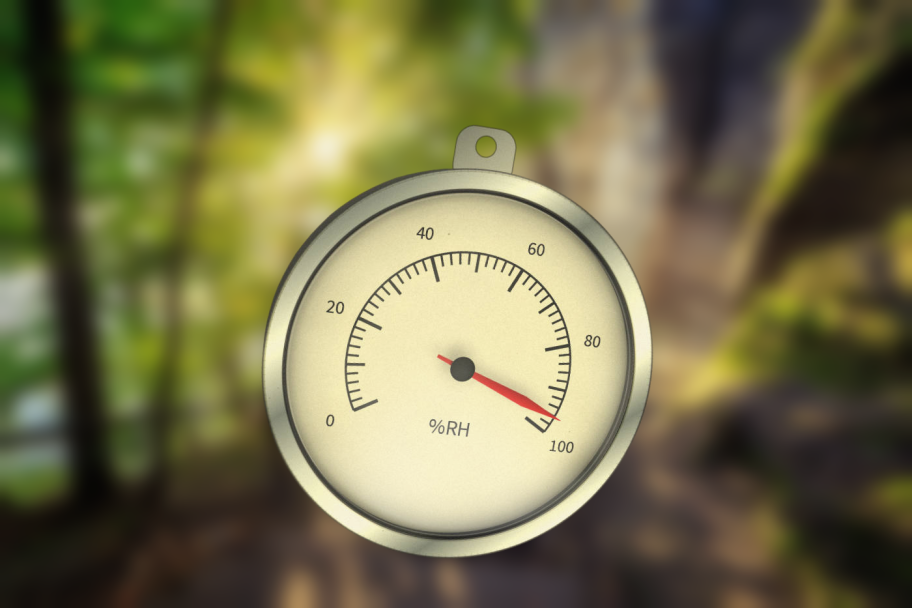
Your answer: 96 %
